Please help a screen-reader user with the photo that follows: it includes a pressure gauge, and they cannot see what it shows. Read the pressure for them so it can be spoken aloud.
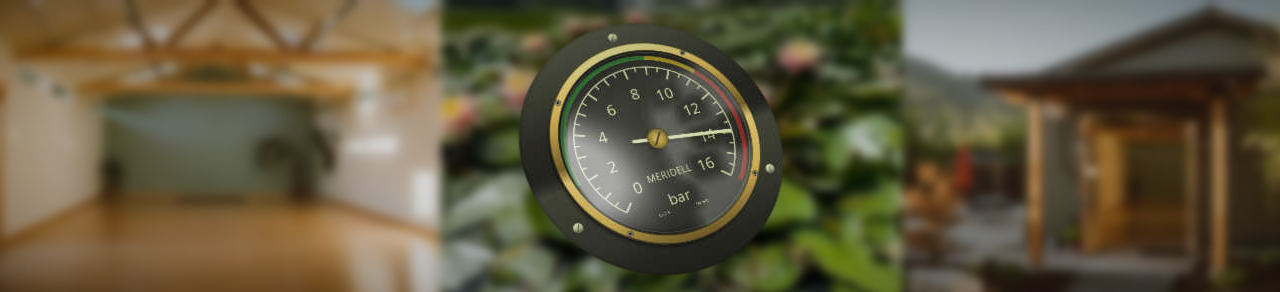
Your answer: 14 bar
